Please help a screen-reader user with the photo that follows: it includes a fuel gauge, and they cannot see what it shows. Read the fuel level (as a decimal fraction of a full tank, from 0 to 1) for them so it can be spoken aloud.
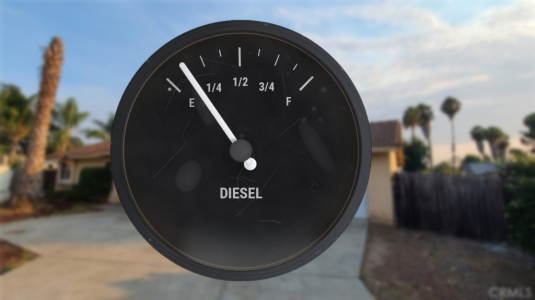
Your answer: 0.125
